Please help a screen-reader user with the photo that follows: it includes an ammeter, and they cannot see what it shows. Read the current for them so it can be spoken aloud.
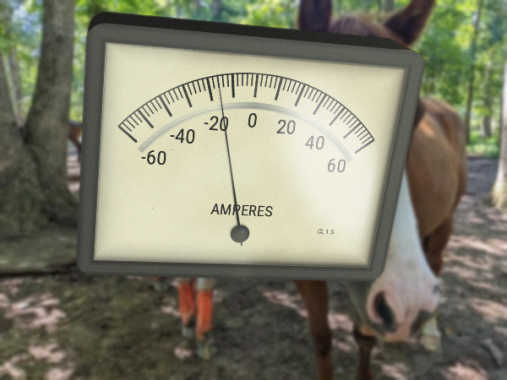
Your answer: -16 A
